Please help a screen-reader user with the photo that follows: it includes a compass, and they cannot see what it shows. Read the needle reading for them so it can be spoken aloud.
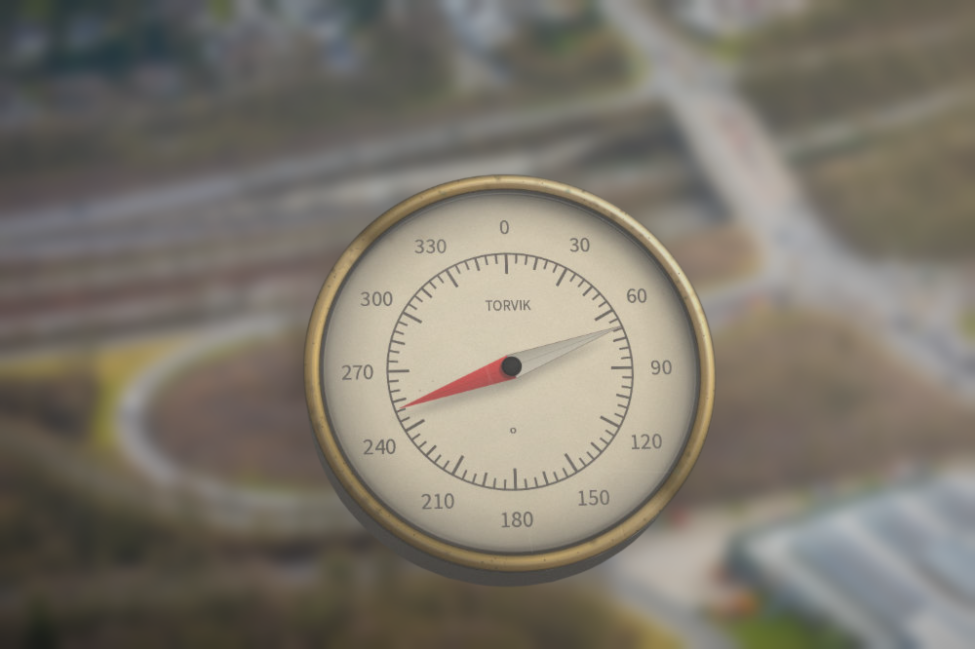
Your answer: 250 °
